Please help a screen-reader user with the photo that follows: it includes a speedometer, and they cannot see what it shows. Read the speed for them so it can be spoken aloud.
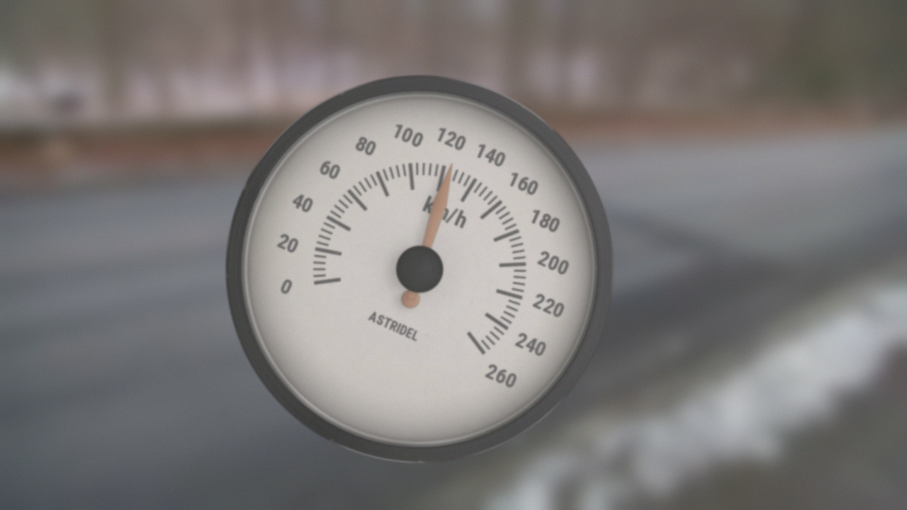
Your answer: 124 km/h
